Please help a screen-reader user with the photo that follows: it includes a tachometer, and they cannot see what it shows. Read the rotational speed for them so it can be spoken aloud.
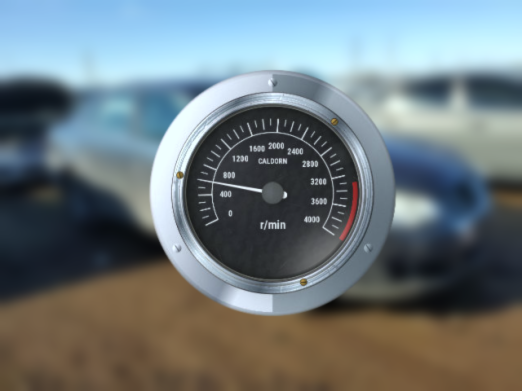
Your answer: 600 rpm
